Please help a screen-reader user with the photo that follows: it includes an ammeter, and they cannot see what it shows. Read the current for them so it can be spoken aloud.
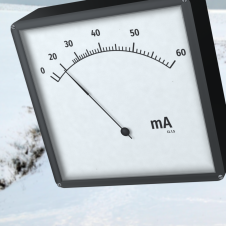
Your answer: 20 mA
